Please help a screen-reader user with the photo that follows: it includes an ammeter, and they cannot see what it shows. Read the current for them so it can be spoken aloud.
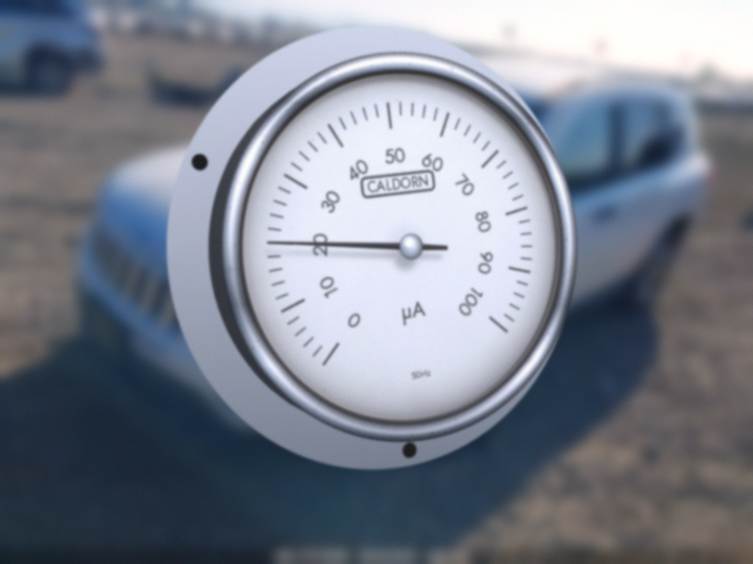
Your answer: 20 µA
